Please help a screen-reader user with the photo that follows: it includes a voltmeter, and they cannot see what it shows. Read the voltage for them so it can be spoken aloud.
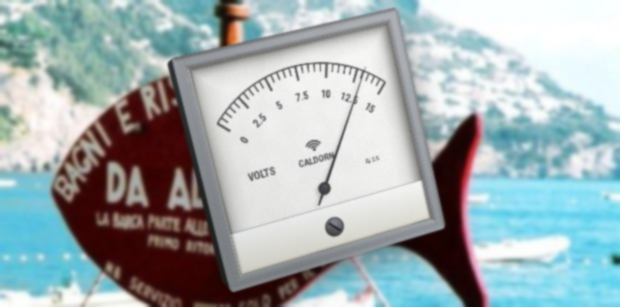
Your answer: 13 V
